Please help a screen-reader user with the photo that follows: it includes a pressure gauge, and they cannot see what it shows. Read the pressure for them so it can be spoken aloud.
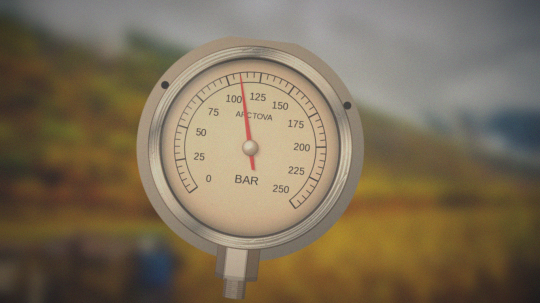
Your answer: 110 bar
